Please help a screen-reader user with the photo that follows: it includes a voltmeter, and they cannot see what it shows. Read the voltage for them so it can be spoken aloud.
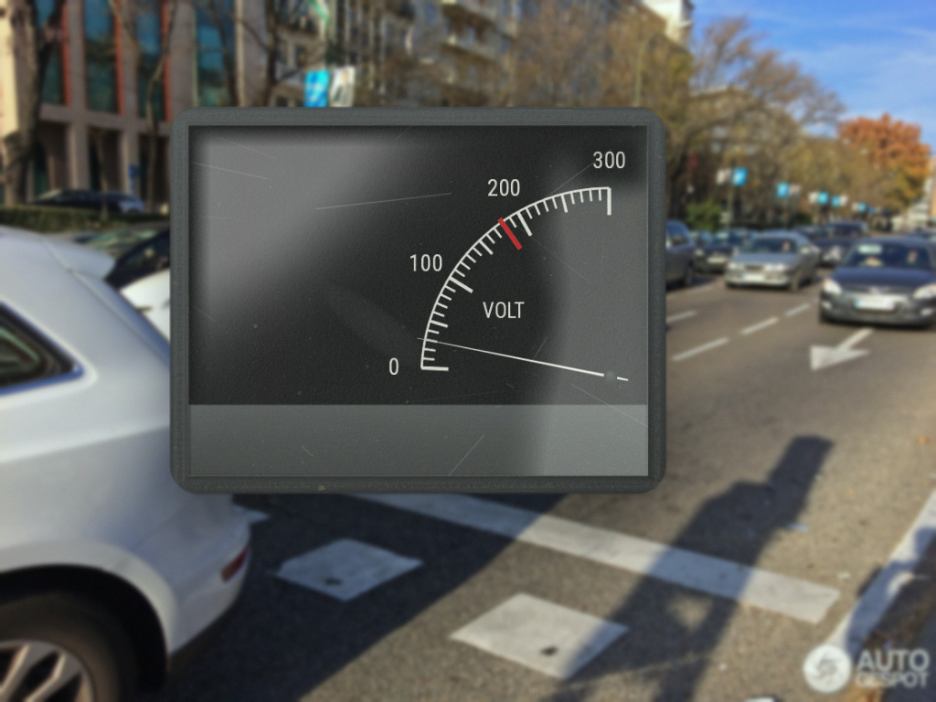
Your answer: 30 V
